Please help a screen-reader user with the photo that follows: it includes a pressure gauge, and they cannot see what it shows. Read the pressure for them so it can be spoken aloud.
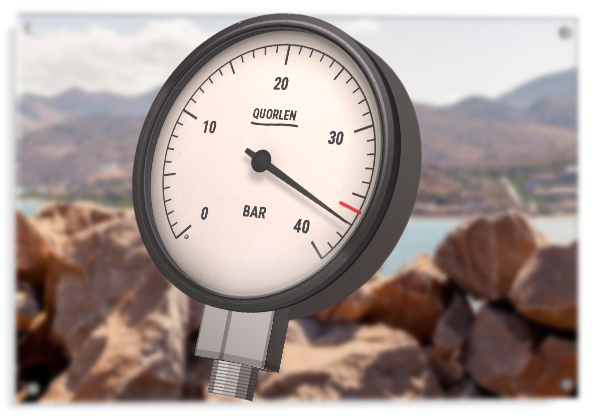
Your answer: 37 bar
